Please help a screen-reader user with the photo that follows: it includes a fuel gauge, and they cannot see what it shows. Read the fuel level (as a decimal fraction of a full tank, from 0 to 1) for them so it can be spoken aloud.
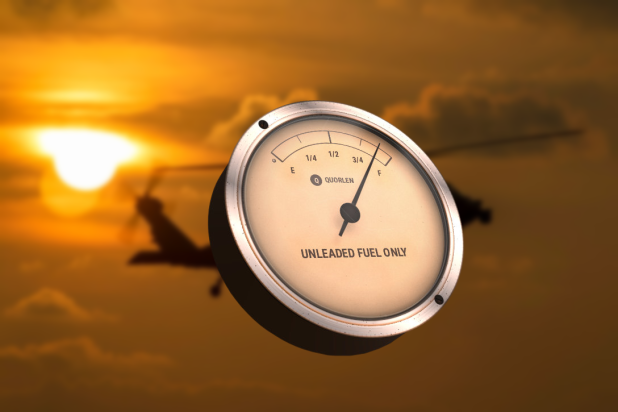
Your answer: 0.875
